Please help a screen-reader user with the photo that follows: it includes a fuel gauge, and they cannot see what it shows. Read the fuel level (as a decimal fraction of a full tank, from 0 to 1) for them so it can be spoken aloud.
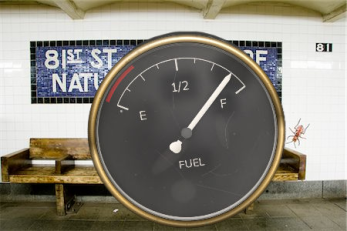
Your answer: 0.875
